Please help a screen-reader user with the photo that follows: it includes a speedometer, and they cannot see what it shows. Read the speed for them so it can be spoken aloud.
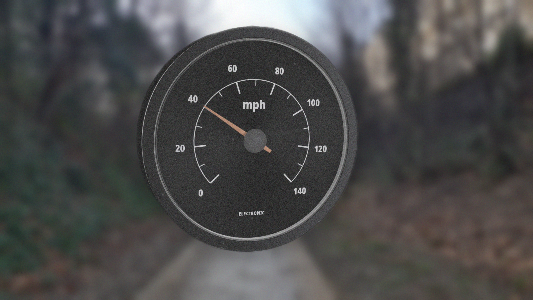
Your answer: 40 mph
